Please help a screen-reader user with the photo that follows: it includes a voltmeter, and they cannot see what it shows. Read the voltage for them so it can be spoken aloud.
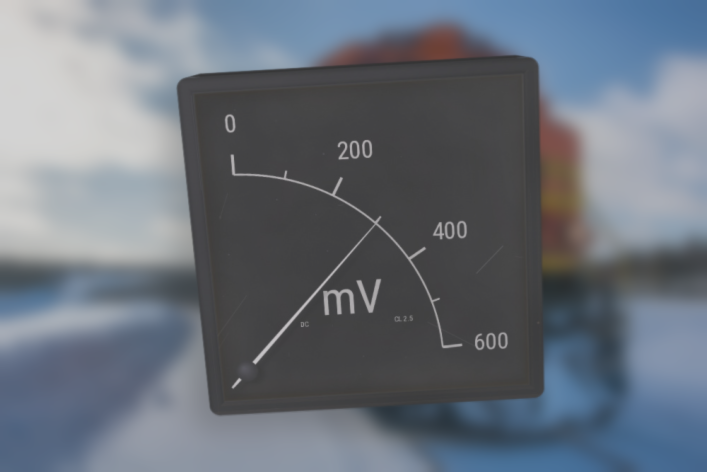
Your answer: 300 mV
